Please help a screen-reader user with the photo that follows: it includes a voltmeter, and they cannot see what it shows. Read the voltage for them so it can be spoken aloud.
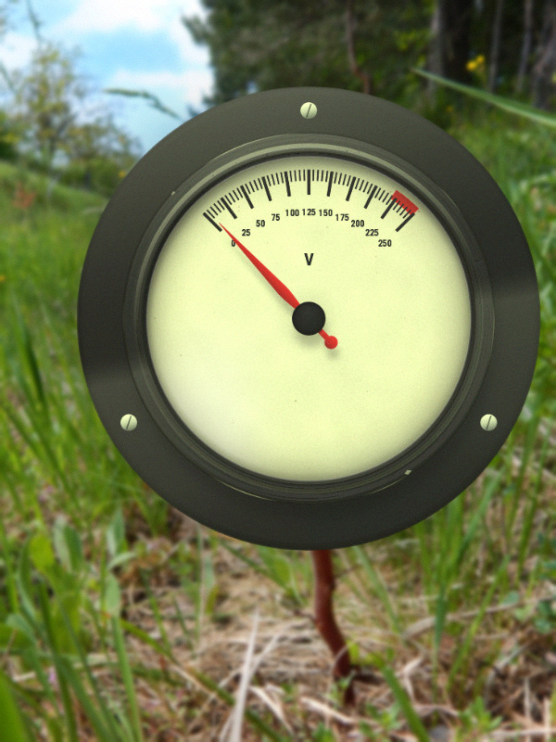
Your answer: 5 V
